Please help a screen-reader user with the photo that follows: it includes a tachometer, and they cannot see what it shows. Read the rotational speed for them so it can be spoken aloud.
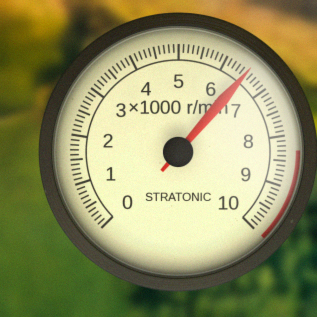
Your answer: 6500 rpm
